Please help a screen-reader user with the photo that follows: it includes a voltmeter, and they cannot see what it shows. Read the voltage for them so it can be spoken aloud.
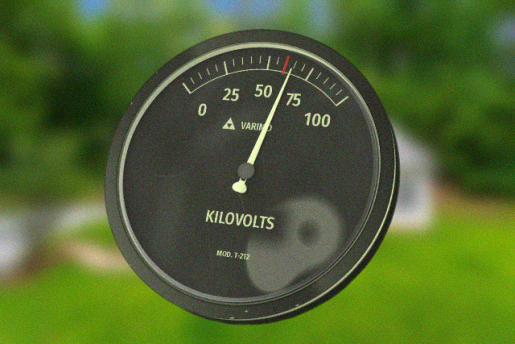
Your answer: 65 kV
